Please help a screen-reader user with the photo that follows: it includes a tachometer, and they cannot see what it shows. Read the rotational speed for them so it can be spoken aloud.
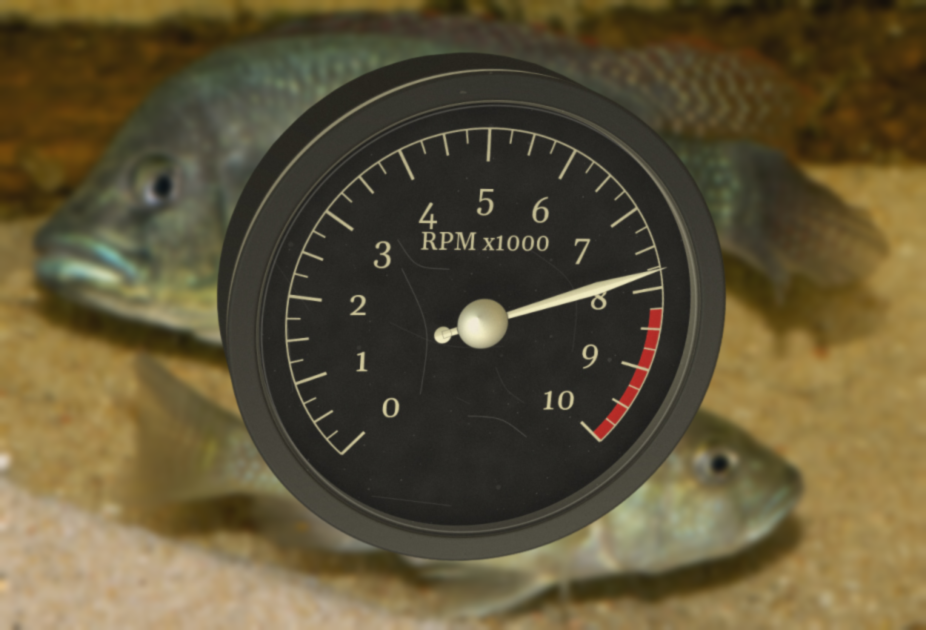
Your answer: 7750 rpm
